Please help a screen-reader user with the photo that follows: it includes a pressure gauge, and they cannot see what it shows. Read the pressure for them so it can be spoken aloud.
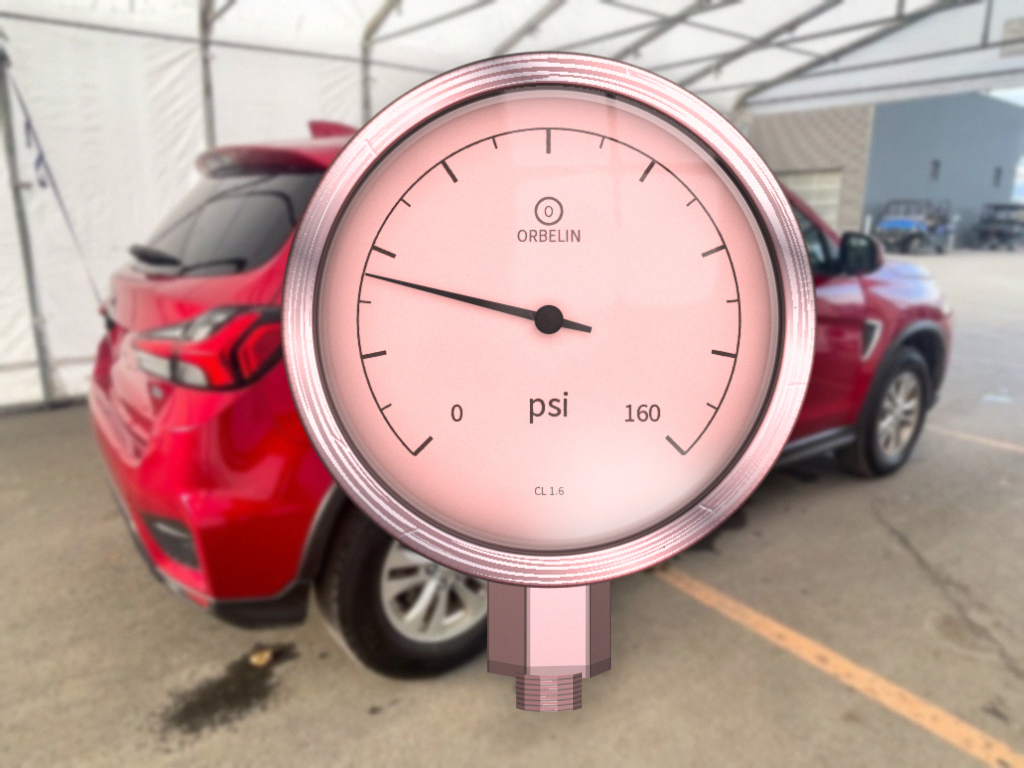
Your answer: 35 psi
